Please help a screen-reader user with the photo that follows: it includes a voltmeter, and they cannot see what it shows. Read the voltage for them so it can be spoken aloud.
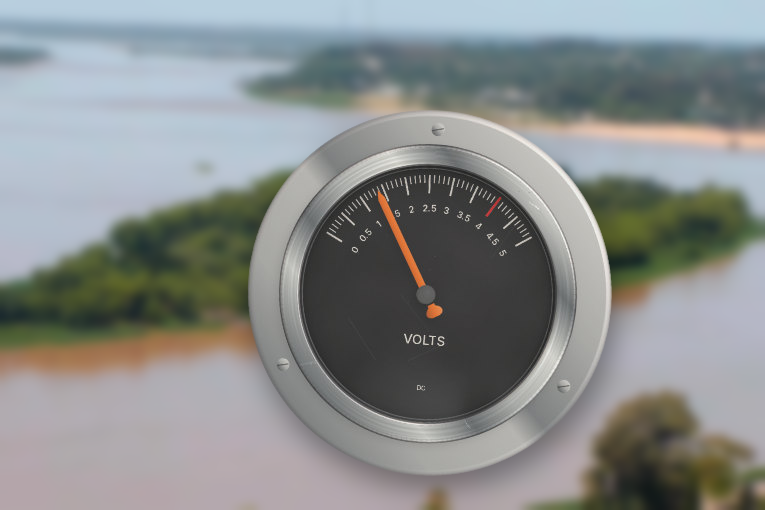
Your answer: 1.4 V
